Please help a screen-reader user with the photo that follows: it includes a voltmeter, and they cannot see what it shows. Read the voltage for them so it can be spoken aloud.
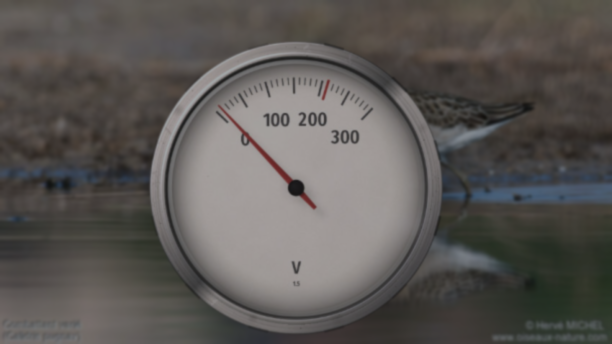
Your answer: 10 V
